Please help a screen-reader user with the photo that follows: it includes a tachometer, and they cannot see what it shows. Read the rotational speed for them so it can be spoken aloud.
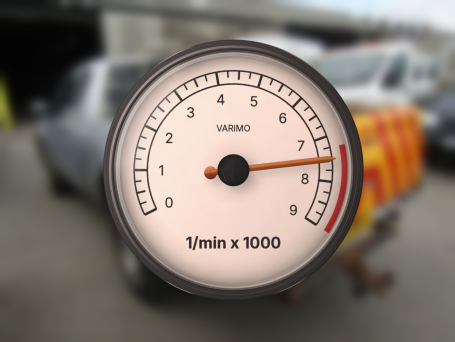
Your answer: 7500 rpm
